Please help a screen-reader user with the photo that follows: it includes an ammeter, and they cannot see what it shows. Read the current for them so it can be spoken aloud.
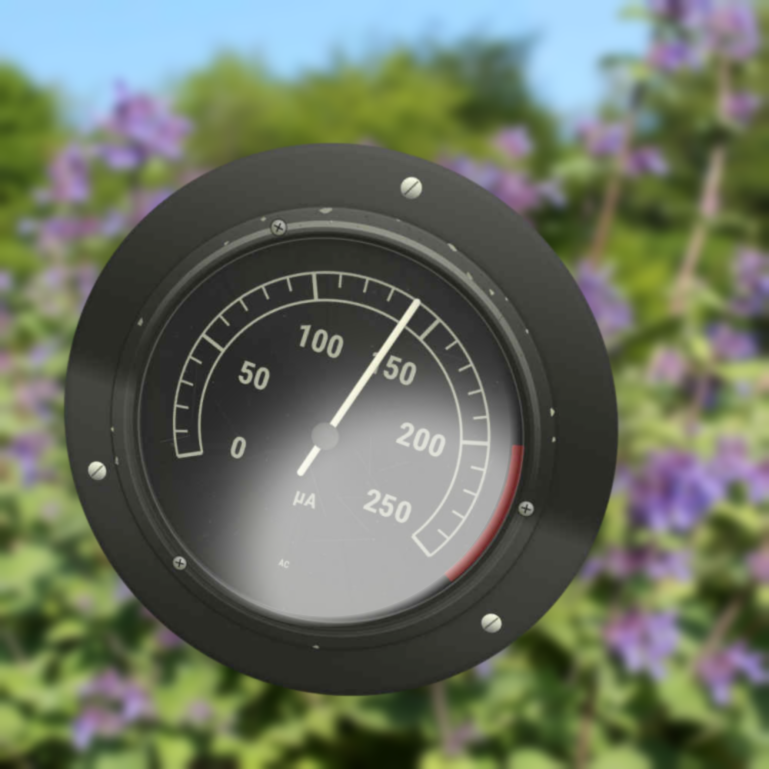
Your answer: 140 µA
